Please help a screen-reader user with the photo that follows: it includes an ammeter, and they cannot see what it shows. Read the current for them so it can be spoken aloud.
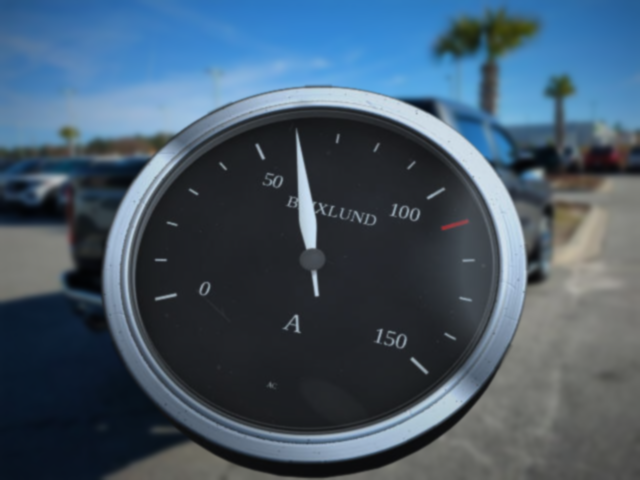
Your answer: 60 A
